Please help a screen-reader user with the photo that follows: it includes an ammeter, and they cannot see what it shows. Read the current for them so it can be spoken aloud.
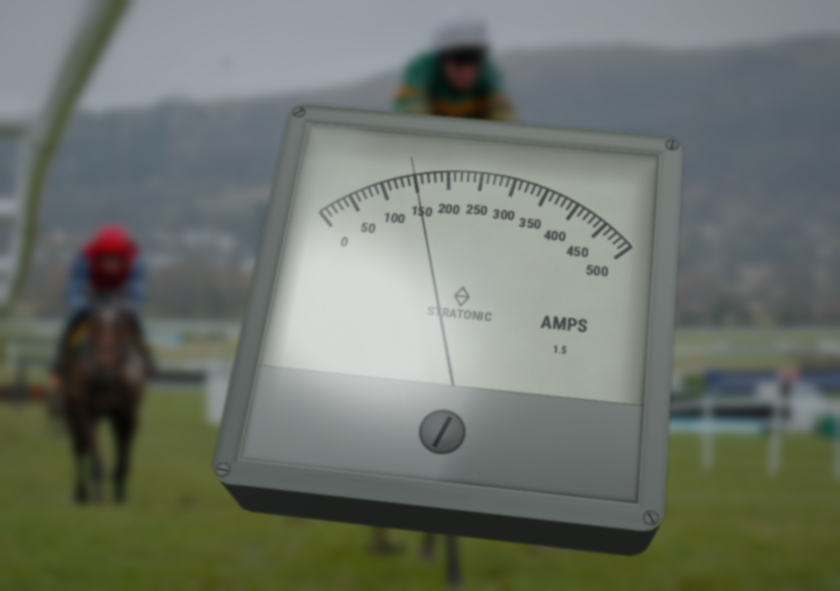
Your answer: 150 A
